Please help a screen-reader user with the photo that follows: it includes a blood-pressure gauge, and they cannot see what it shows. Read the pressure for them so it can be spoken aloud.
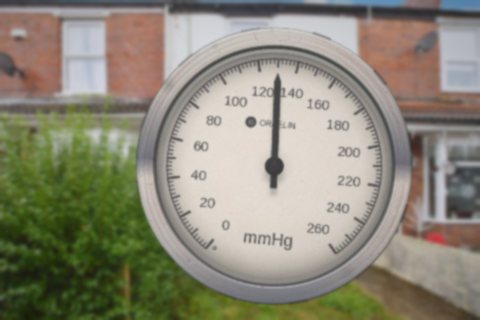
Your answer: 130 mmHg
